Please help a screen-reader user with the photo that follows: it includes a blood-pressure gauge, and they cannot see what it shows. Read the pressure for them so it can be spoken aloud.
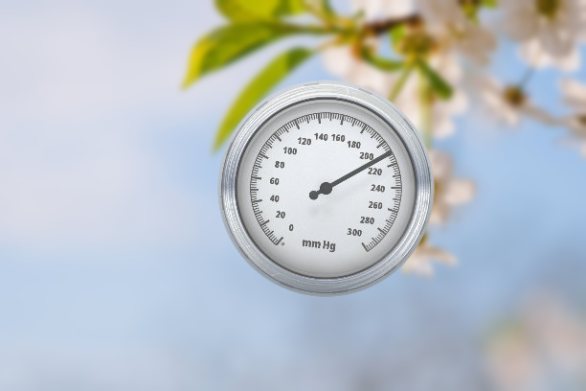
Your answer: 210 mmHg
